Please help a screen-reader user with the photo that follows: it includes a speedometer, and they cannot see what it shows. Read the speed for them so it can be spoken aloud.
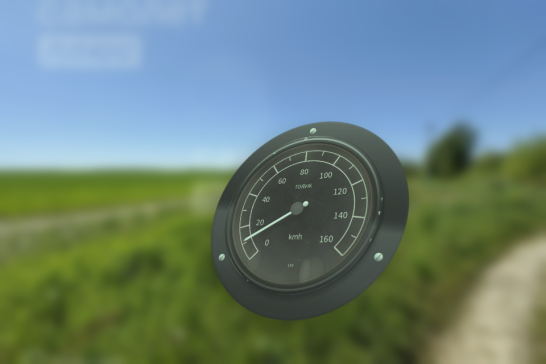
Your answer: 10 km/h
